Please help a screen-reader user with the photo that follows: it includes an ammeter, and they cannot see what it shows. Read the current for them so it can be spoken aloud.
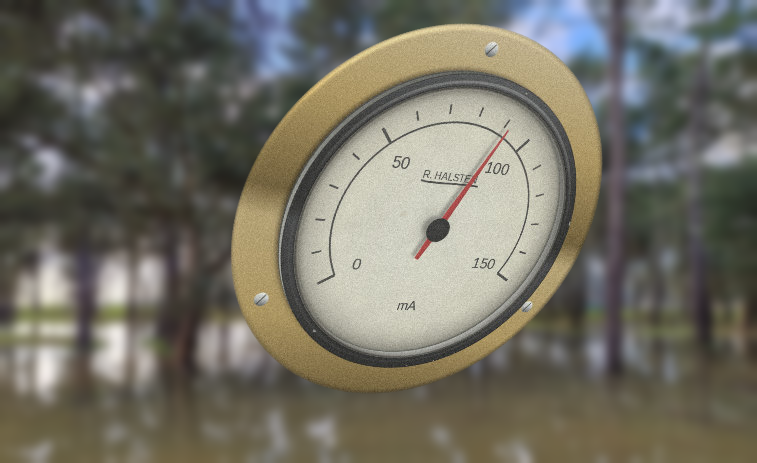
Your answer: 90 mA
